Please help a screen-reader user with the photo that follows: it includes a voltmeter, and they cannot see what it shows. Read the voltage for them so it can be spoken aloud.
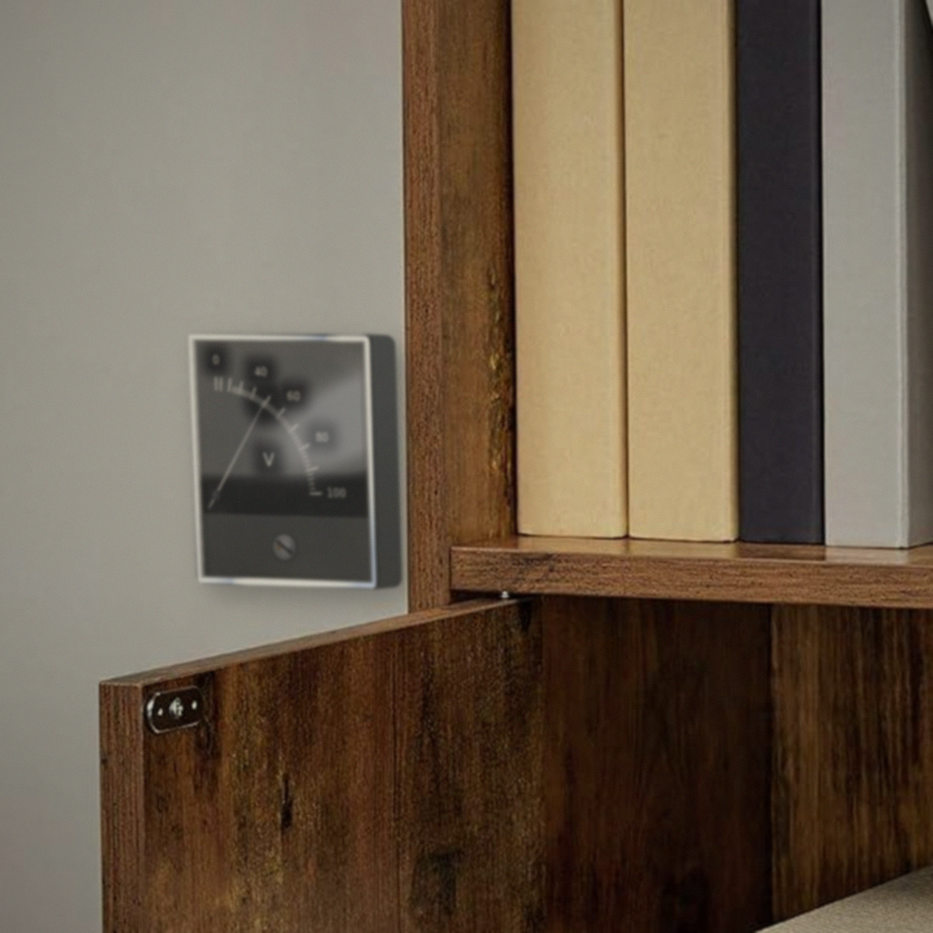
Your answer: 50 V
